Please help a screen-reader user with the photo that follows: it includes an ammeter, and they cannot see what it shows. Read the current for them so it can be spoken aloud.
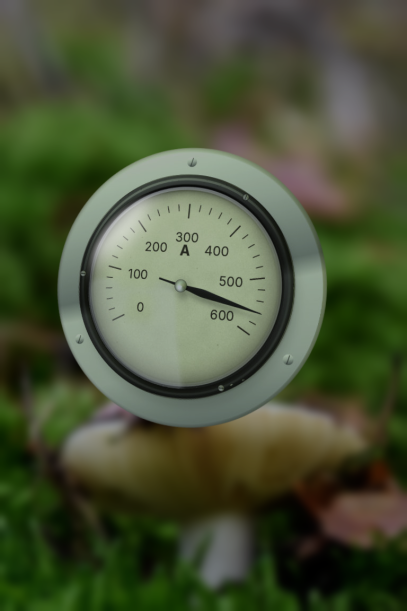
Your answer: 560 A
